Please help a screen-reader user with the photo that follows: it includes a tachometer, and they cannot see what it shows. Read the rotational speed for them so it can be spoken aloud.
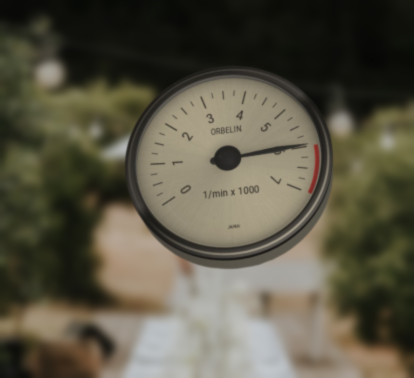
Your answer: 6000 rpm
